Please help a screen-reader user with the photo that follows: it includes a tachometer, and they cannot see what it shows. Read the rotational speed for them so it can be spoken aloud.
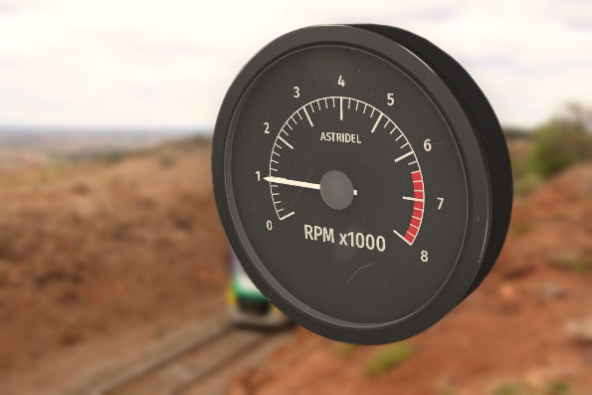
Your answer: 1000 rpm
